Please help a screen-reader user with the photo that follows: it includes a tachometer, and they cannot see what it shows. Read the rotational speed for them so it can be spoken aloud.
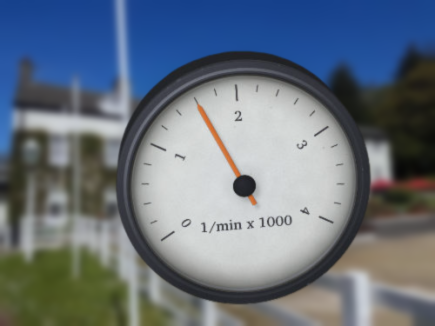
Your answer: 1600 rpm
